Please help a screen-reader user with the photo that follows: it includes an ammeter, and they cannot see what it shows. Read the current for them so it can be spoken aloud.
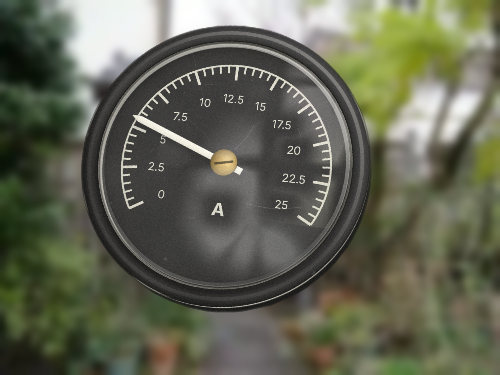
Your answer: 5.5 A
